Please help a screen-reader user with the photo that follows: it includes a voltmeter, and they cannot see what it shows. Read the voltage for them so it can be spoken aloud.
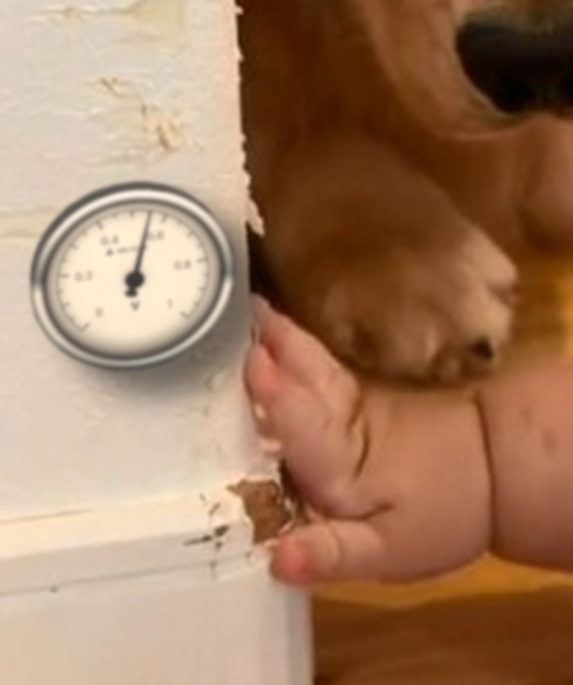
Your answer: 0.55 V
